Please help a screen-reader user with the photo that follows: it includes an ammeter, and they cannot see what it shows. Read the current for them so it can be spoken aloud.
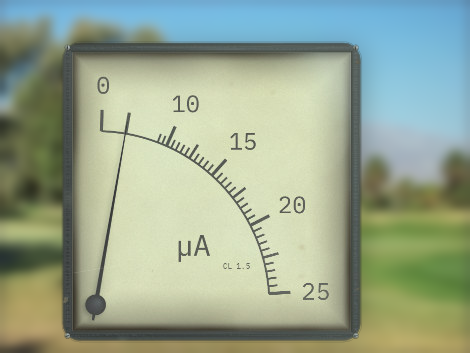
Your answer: 5 µA
